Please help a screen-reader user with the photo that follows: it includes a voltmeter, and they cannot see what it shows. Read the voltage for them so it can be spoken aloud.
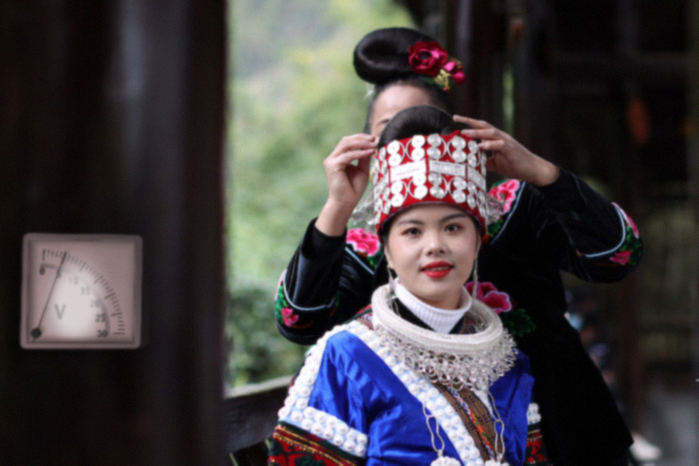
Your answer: 5 V
